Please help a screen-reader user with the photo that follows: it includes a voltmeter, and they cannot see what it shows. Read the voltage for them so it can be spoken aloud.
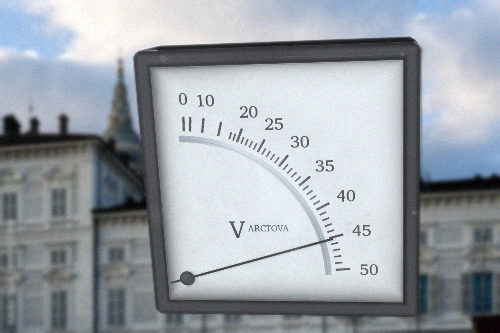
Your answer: 45 V
